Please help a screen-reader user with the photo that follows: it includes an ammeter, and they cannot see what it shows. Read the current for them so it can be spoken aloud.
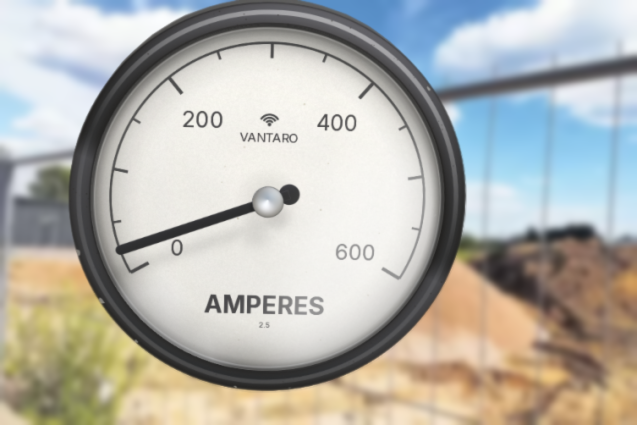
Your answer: 25 A
